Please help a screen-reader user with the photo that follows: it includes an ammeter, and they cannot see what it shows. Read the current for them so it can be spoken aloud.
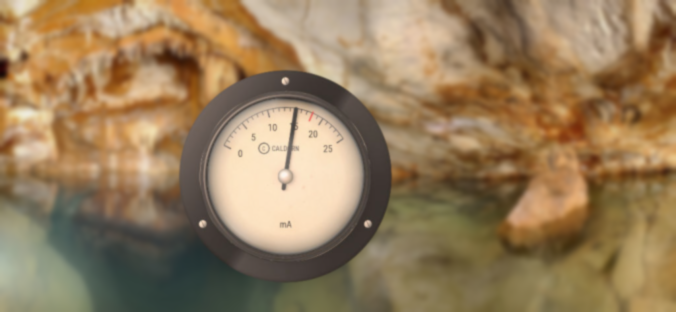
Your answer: 15 mA
